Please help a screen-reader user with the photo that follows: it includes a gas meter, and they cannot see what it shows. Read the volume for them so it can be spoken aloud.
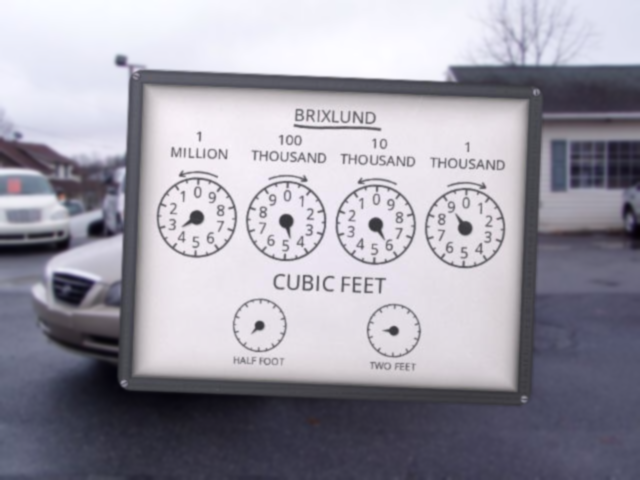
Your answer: 345900 ft³
